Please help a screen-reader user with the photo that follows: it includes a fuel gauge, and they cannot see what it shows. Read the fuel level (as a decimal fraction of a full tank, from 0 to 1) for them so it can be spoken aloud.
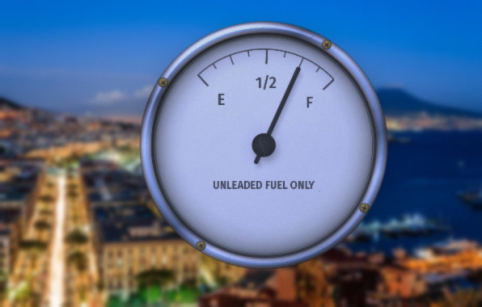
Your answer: 0.75
